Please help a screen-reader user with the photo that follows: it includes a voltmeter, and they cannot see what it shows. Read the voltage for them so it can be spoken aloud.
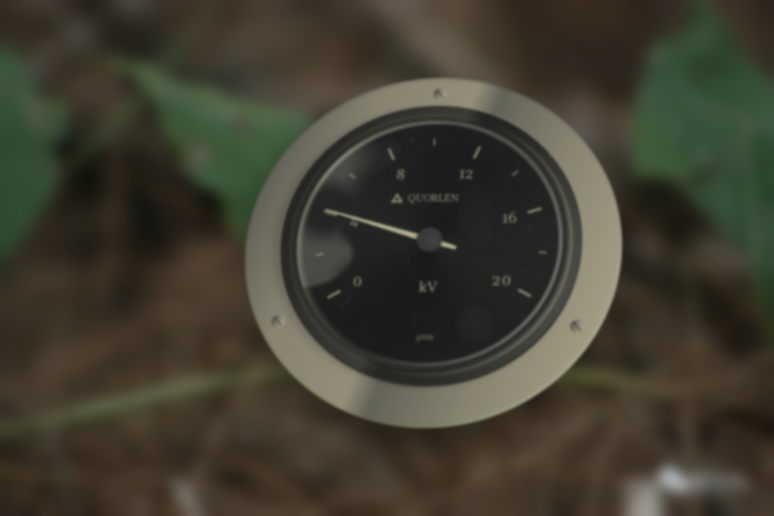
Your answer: 4 kV
